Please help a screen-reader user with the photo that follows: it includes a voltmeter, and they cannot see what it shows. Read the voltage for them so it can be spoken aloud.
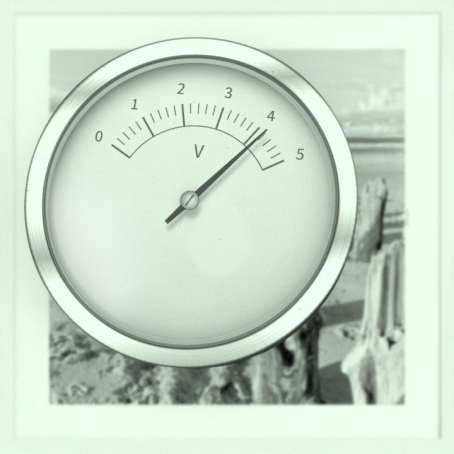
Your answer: 4.2 V
